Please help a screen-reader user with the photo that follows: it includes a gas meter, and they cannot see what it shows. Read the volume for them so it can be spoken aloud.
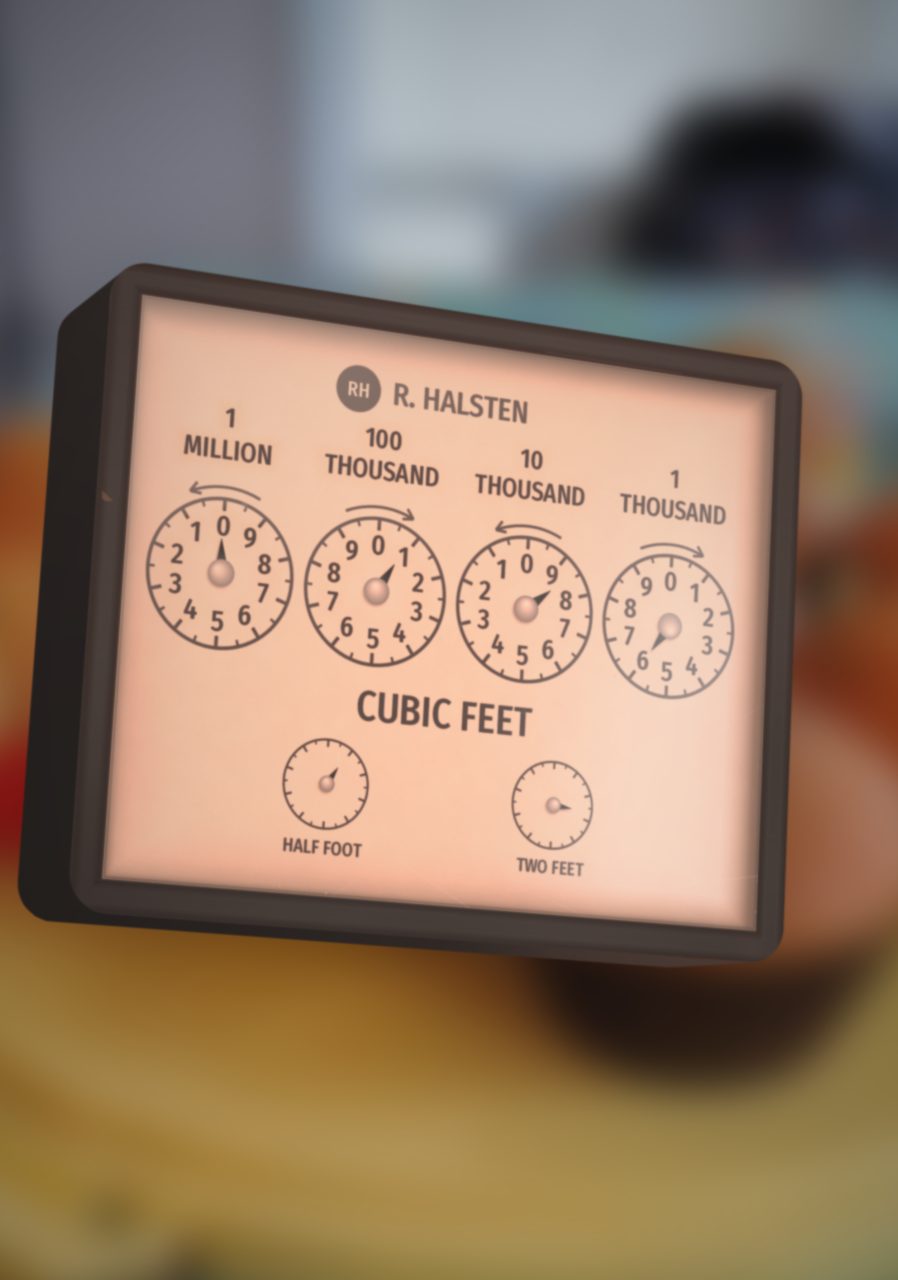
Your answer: 8600 ft³
